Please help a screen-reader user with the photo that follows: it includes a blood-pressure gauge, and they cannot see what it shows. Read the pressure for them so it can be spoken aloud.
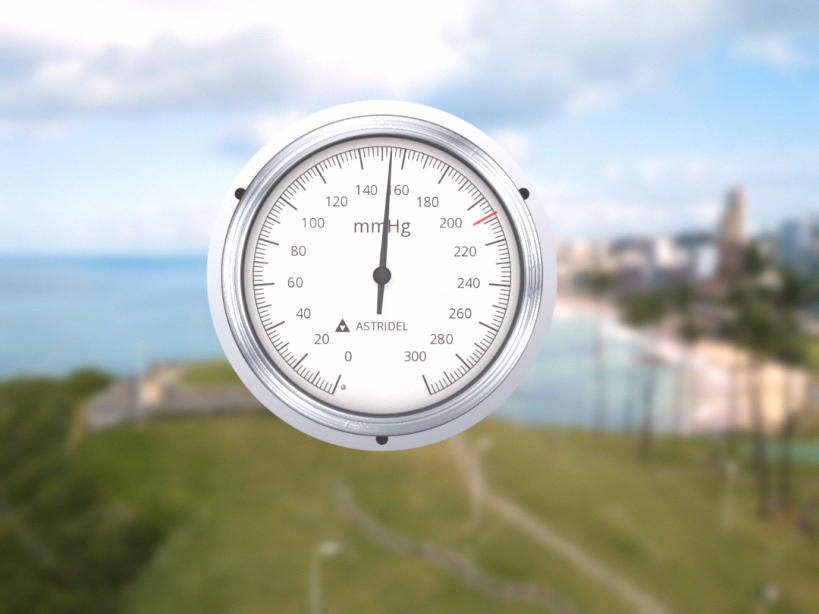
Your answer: 154 mmHg
